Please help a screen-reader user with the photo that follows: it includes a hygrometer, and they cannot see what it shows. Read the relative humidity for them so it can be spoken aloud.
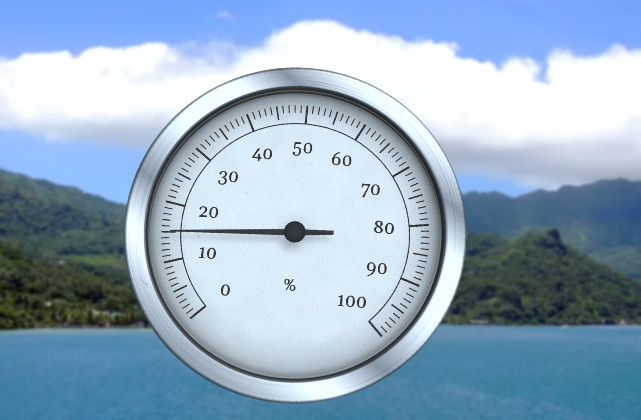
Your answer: 15 %
